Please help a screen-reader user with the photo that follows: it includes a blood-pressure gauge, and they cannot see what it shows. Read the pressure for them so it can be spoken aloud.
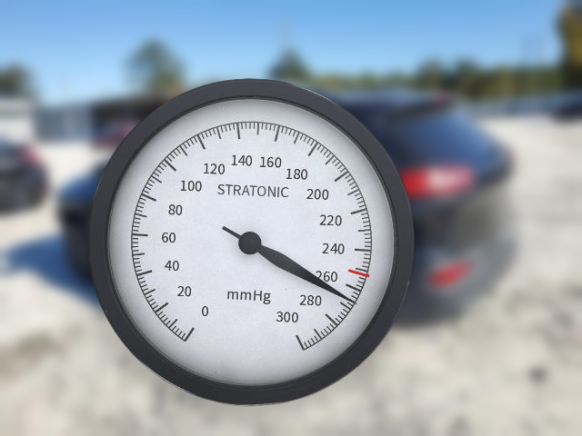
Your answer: 266 mmHg
